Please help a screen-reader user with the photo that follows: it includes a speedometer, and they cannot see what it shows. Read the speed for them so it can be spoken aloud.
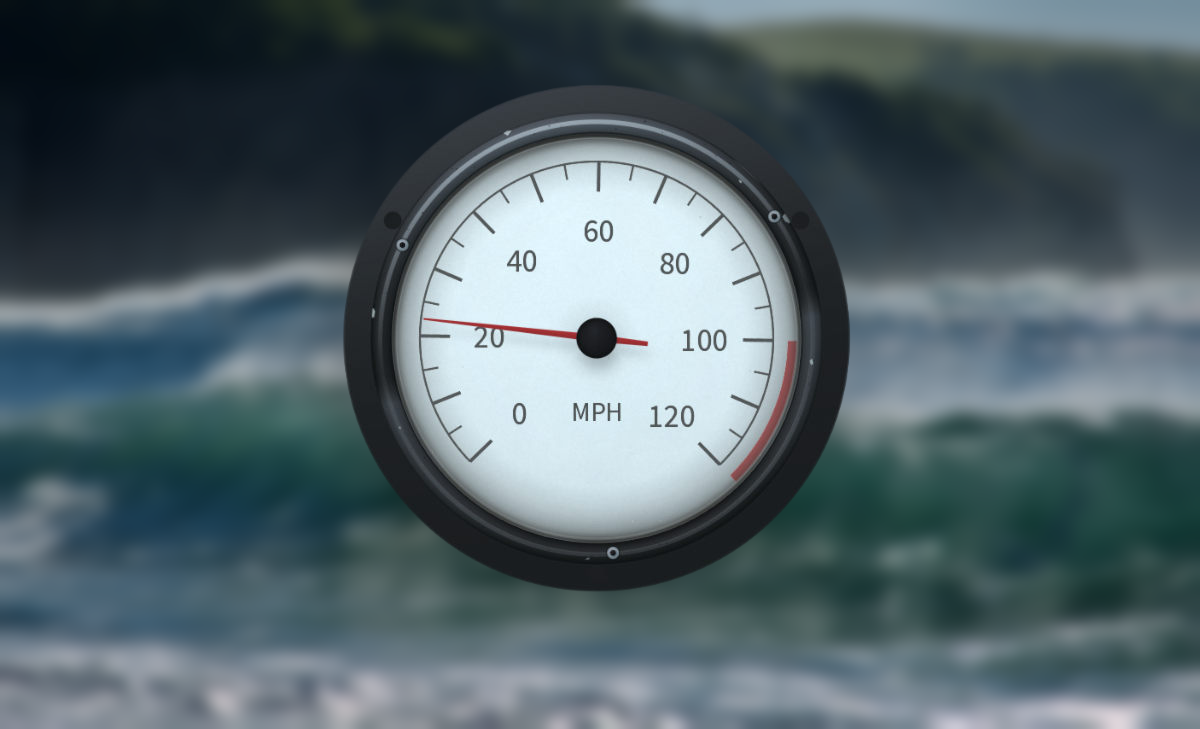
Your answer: 22.5 mph
